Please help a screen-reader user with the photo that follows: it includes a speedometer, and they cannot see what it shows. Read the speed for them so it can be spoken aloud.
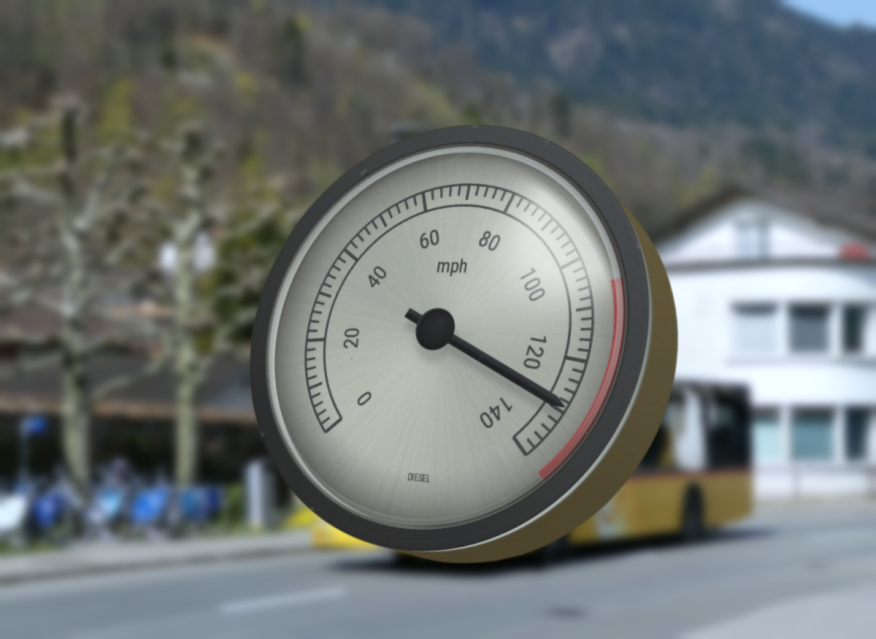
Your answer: 129 mph
